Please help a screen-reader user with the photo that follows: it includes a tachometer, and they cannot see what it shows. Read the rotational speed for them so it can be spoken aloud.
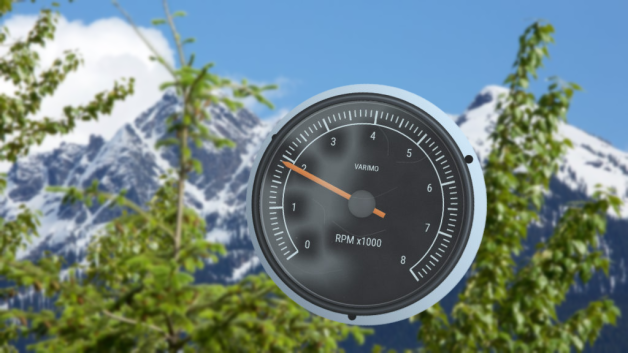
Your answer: 1900 rpm
